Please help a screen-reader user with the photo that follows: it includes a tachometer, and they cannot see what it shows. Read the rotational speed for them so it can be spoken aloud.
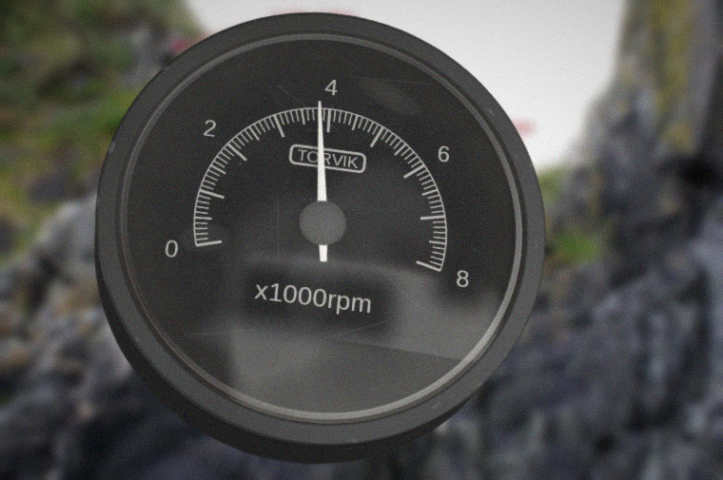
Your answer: 3800 rpm
